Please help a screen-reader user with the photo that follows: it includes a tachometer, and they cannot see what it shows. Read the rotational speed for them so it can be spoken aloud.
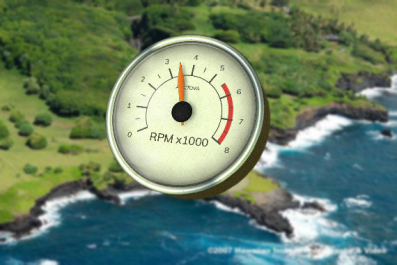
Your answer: 3500 rpm
